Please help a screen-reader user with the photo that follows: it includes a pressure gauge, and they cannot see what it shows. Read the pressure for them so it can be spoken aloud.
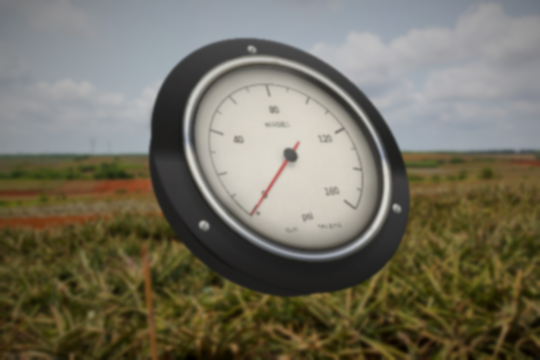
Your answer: 0 psi
